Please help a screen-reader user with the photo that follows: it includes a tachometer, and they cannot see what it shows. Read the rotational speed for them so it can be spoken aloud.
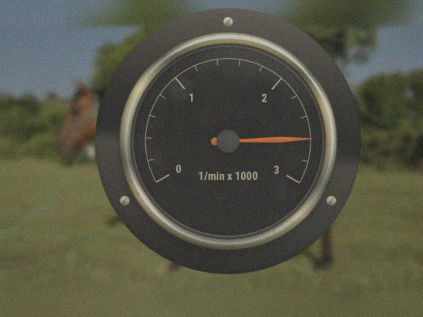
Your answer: 2600 rpm
